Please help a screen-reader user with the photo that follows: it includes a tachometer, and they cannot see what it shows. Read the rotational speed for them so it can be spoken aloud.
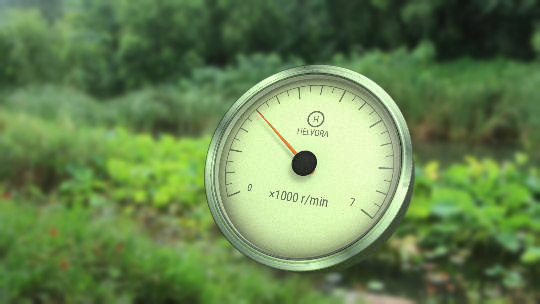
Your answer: 2000 rpm
